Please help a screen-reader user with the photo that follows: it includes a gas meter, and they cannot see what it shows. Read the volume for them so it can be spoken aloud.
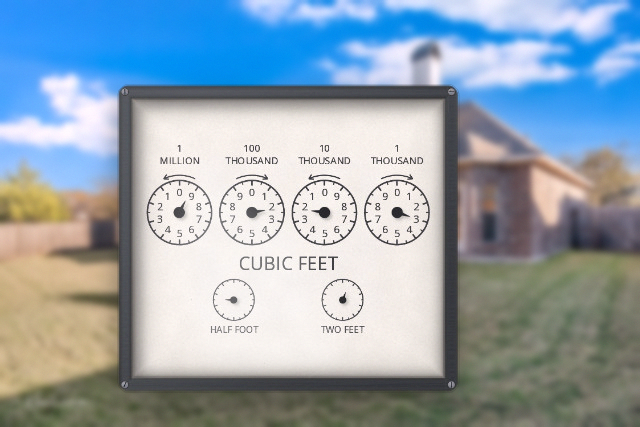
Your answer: 922300 ft³
